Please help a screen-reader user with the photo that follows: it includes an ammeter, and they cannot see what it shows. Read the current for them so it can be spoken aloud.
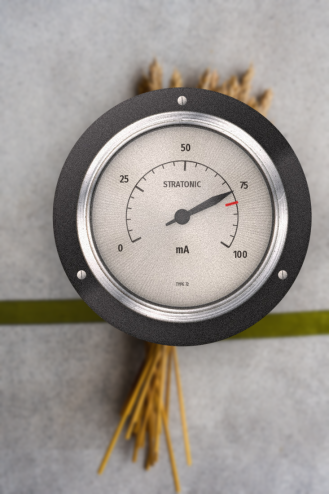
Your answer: 75 mA
